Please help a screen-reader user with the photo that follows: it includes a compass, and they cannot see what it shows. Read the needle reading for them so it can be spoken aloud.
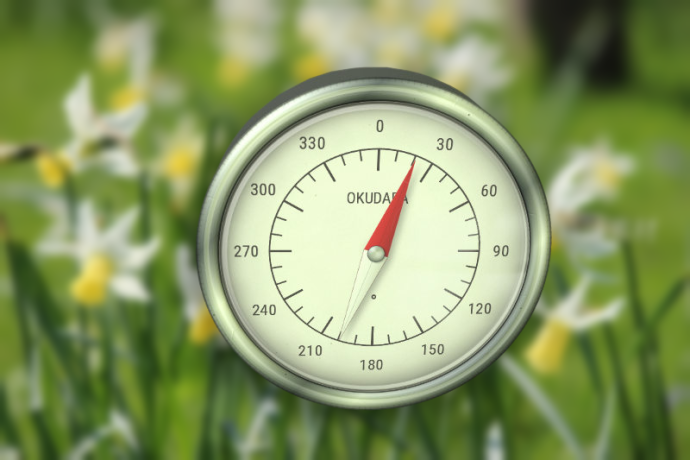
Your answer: 20 °
